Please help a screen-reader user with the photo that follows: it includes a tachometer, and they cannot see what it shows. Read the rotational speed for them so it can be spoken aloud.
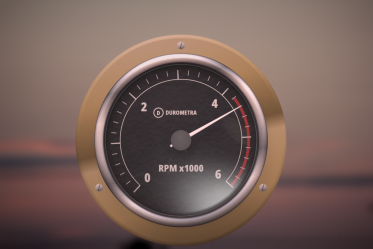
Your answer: 4400 rpm
